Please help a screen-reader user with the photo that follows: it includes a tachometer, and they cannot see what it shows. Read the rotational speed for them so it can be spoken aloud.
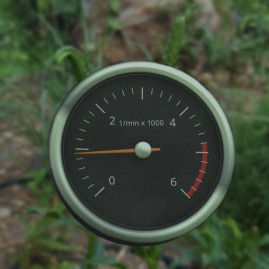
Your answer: 900 rpm
